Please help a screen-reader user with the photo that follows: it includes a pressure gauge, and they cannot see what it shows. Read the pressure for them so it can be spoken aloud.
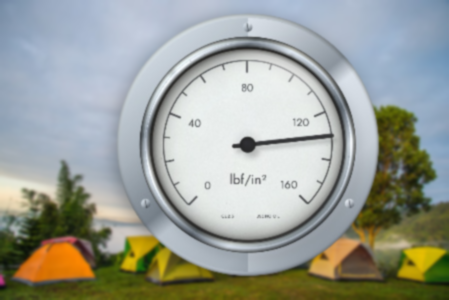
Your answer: 130 psi
